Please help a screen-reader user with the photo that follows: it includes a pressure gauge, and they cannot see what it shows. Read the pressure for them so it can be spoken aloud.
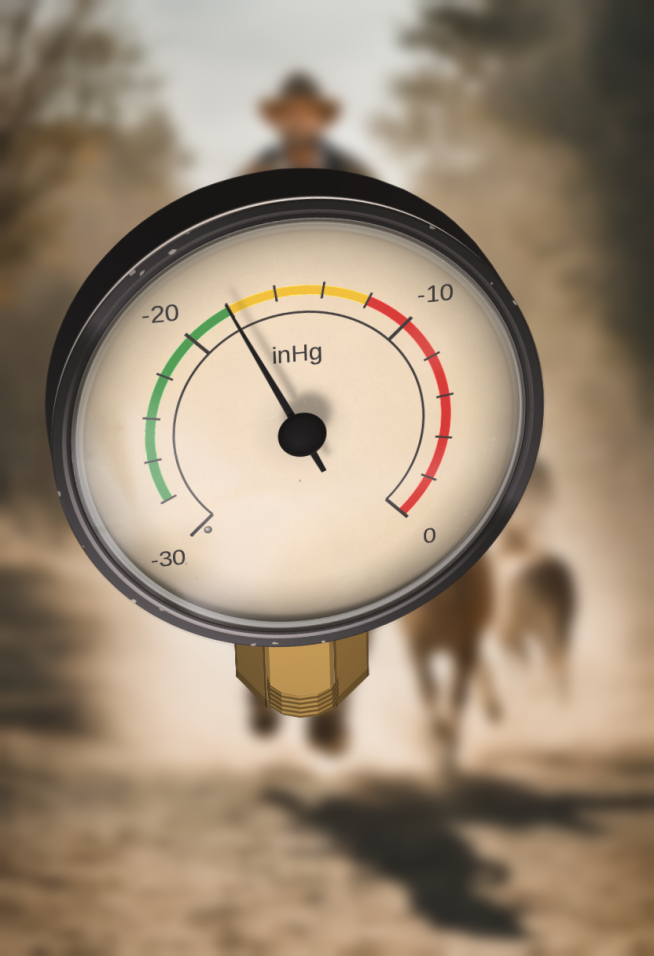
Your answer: -18 inHg
